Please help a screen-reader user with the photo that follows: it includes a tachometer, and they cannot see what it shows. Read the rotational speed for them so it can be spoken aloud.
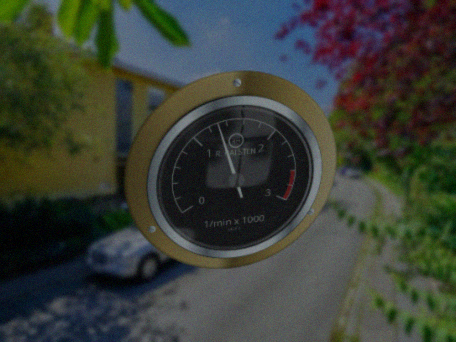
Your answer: 1300 rpm
